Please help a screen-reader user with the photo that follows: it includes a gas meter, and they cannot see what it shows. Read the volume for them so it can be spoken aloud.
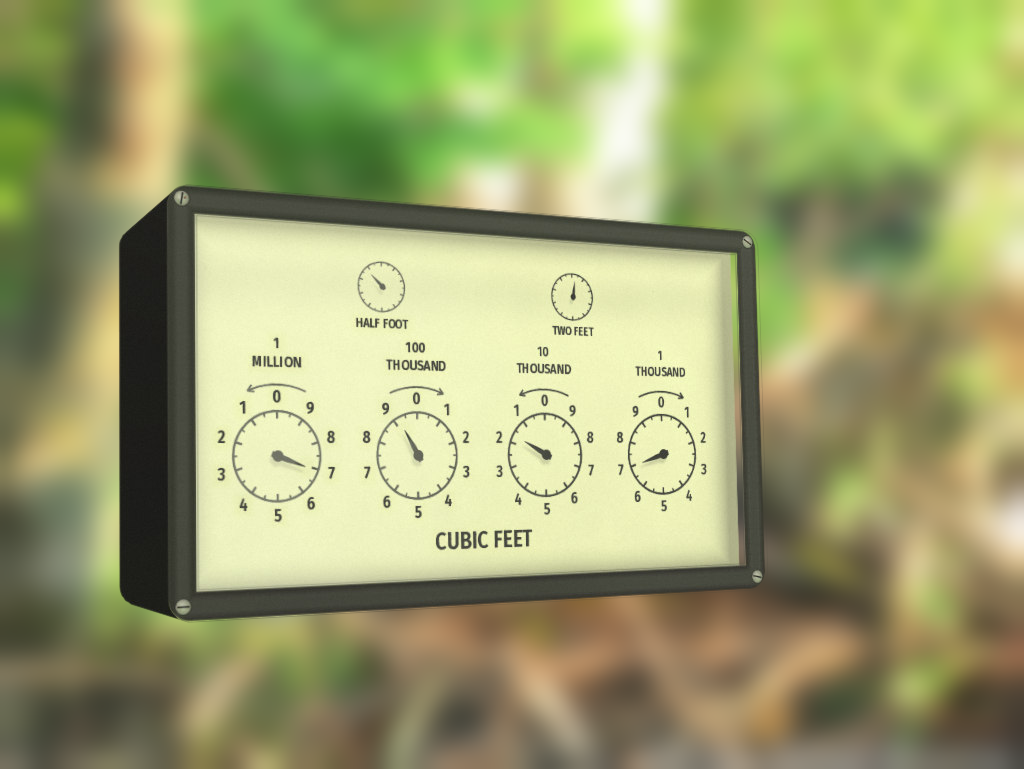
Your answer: 691700 ft³
